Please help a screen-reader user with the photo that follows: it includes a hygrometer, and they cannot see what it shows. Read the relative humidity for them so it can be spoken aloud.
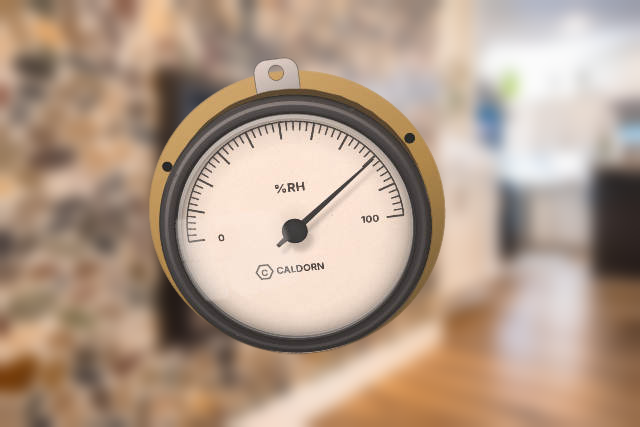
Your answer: 80 %
